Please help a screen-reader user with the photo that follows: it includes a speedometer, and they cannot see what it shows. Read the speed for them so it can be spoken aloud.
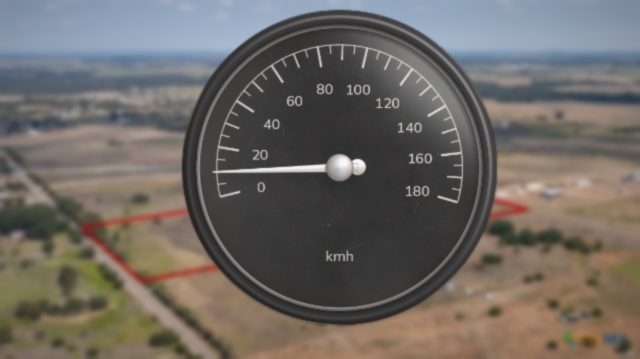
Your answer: 10 km/h
